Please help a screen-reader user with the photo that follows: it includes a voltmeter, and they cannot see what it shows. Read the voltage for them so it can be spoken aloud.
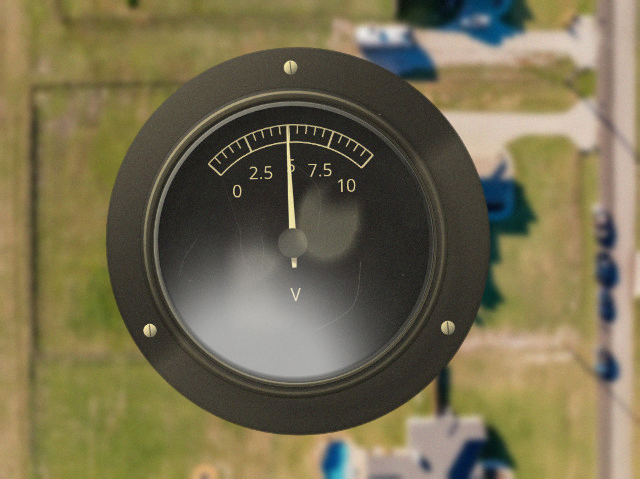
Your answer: 5 V
